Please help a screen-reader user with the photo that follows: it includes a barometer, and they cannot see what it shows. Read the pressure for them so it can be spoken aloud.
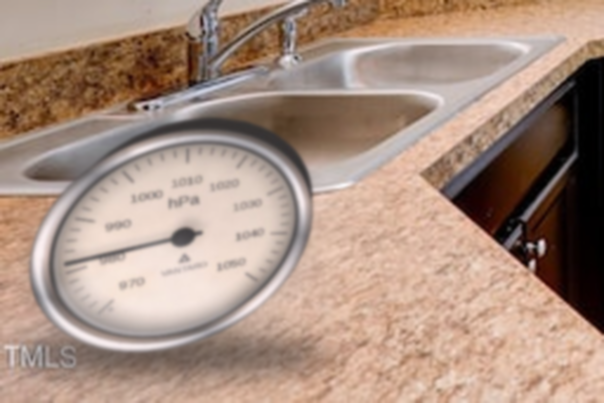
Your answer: 982 hPa
